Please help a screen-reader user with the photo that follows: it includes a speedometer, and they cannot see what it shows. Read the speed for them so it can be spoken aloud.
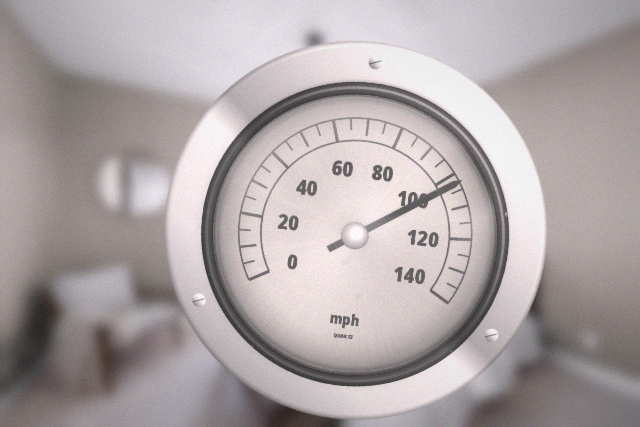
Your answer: 102.5 mph
